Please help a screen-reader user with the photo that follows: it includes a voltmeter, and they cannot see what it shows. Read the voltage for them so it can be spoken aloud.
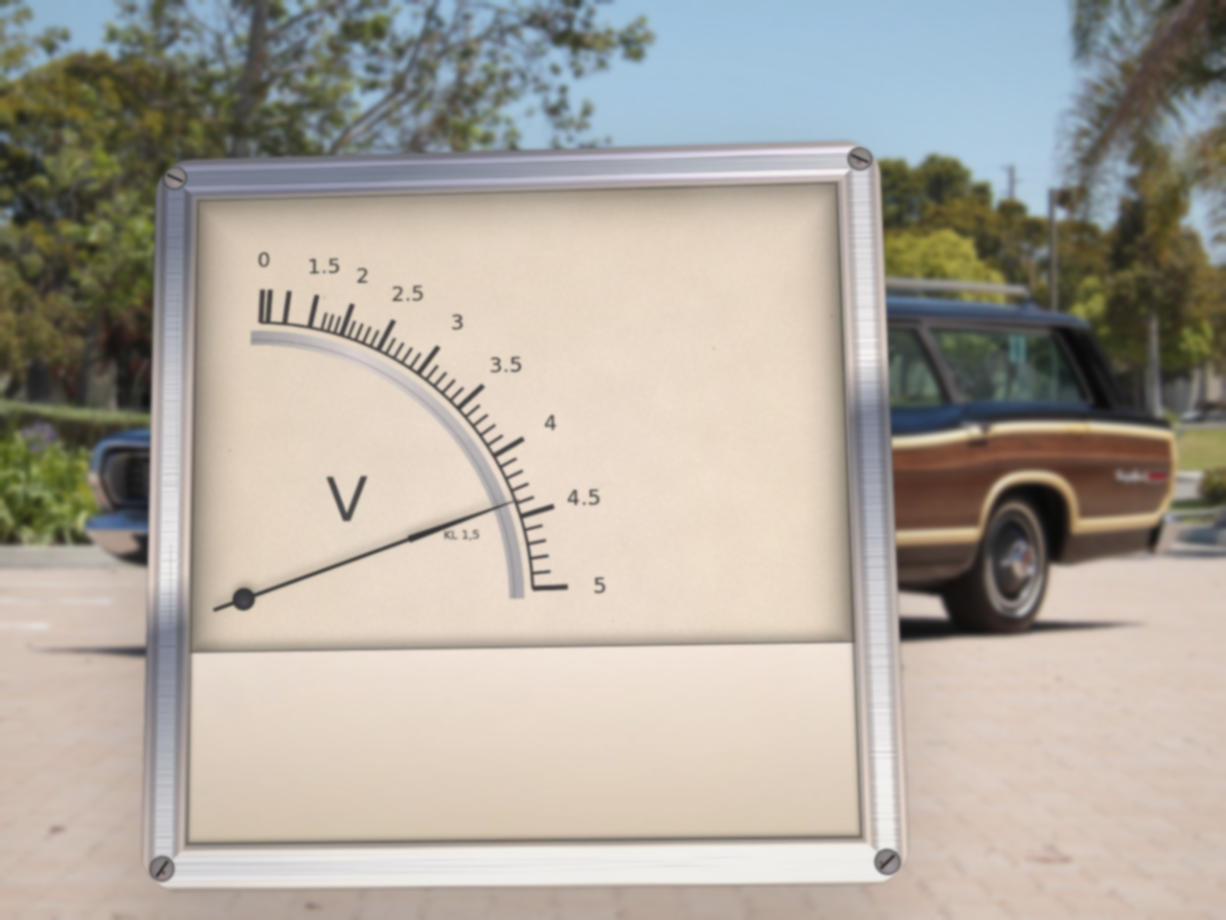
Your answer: 4.4 V
